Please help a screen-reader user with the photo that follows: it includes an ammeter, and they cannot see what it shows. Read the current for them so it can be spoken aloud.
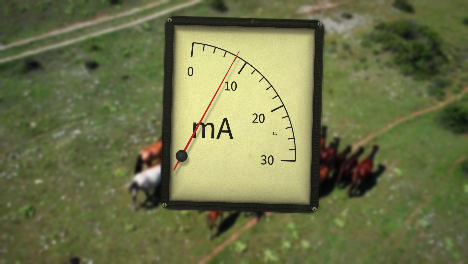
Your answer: 8 mA
